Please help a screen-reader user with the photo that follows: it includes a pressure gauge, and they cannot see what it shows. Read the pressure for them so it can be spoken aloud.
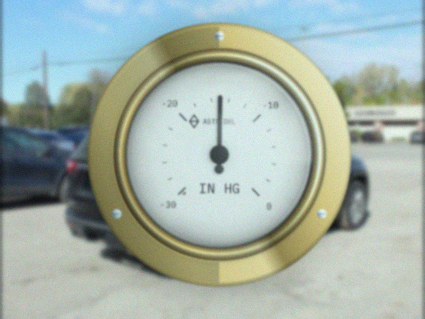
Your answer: -15 inHg
